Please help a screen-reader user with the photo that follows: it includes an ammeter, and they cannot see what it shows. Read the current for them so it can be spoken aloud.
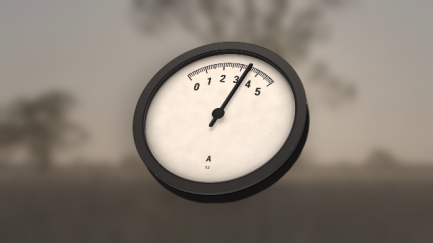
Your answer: 3.5 A
